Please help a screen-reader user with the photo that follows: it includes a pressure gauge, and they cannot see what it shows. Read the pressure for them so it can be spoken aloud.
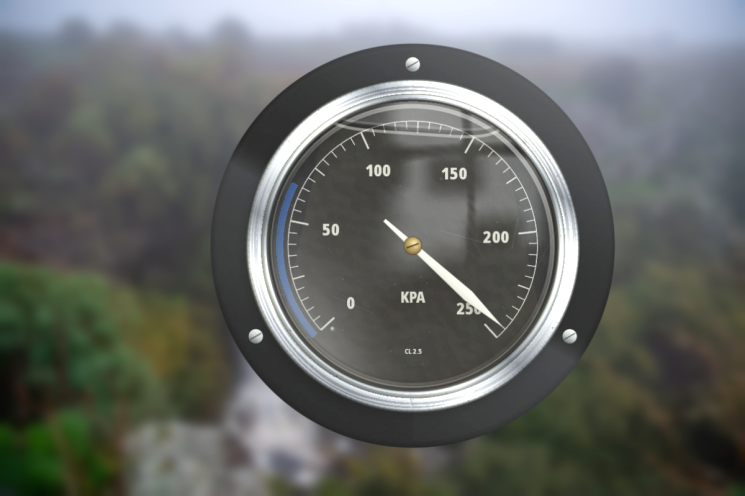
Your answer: 245 kPa
